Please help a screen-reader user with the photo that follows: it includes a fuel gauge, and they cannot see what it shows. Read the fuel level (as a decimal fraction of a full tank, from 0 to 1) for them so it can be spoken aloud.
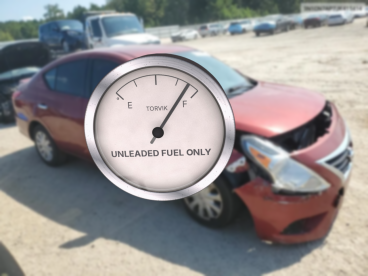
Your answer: 0.875
